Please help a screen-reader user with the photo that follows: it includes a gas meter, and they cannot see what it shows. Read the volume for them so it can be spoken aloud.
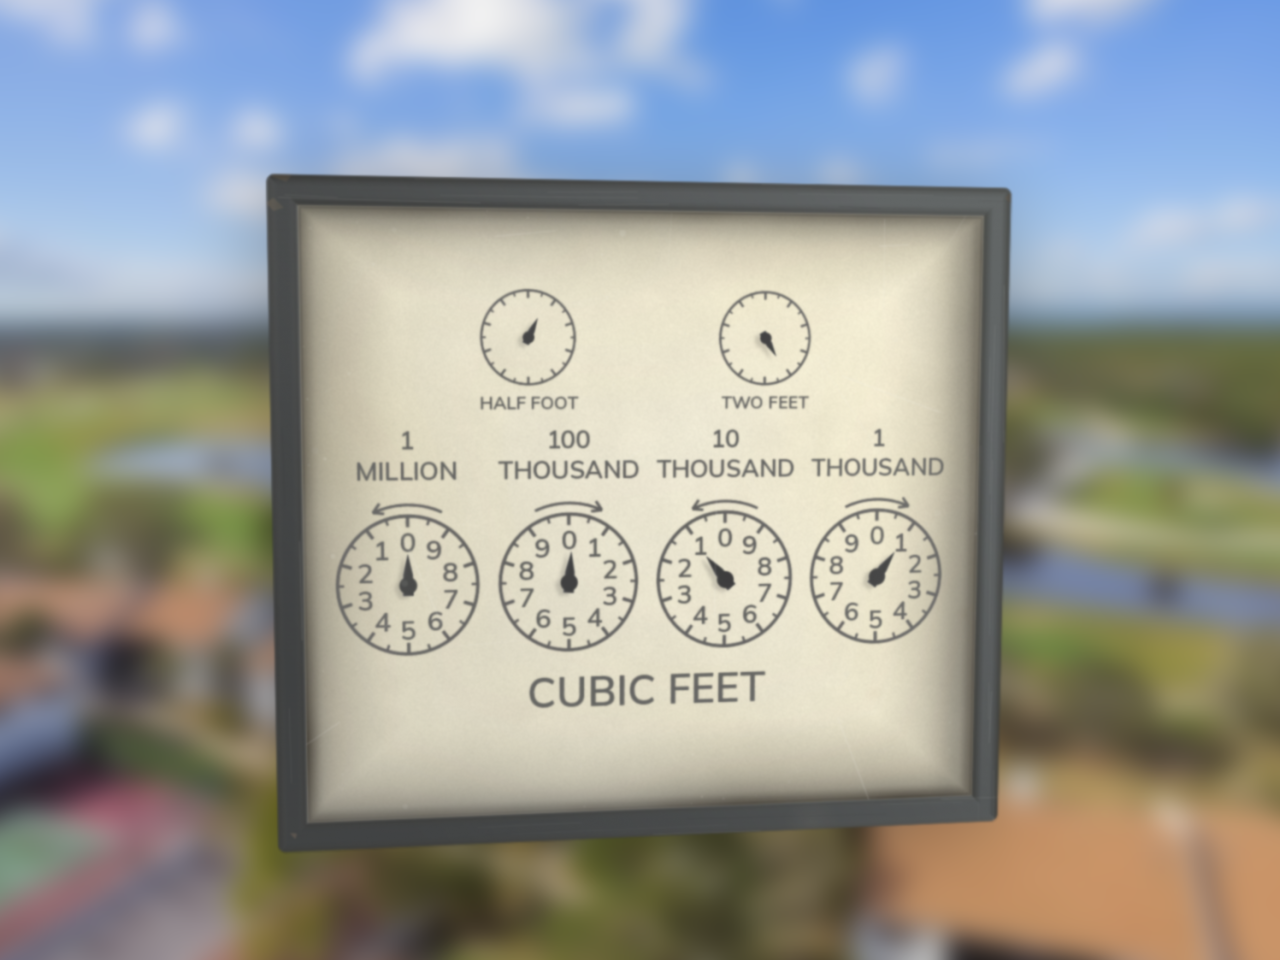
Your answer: 1100 ft³
